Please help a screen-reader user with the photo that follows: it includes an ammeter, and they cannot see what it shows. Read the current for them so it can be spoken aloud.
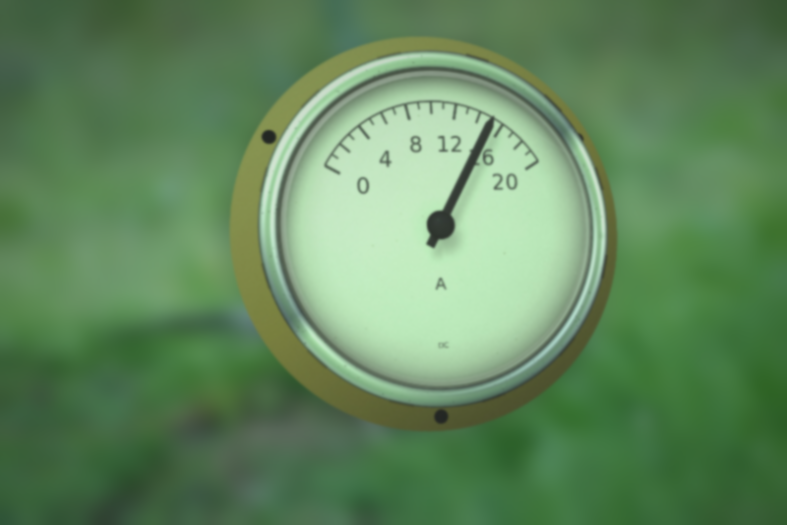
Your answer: 15 A
